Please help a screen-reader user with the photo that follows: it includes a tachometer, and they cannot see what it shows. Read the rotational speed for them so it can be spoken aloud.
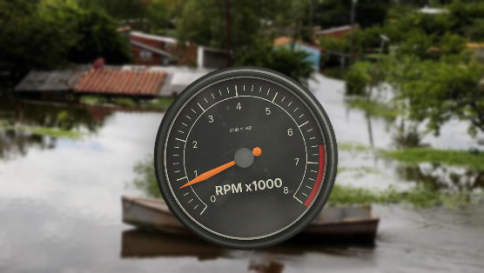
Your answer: 800 rpm
